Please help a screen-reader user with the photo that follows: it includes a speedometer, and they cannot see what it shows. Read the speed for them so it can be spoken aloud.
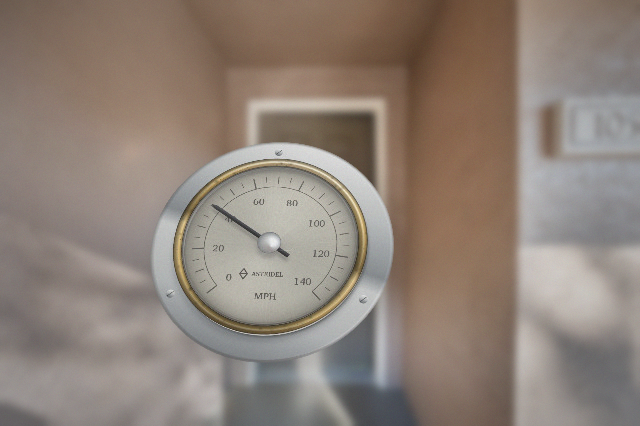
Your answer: 40 mph
